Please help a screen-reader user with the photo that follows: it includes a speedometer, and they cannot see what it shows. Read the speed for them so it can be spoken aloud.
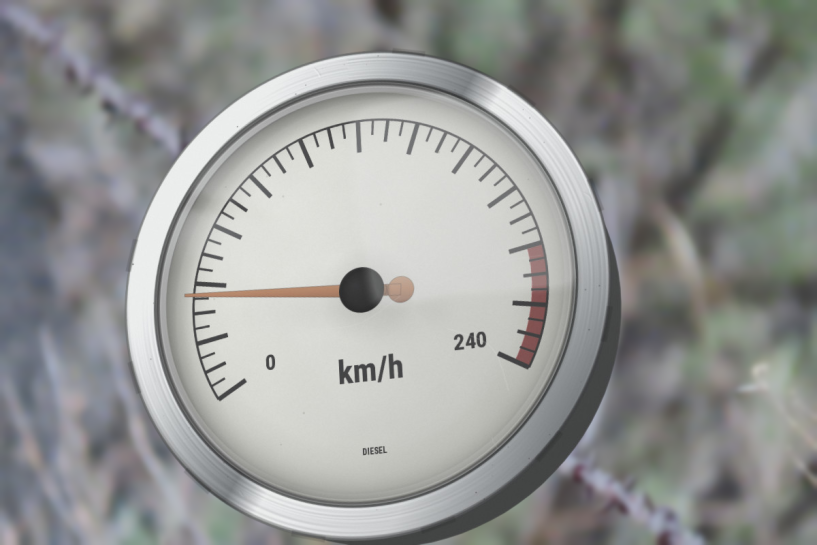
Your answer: 35 km/h
